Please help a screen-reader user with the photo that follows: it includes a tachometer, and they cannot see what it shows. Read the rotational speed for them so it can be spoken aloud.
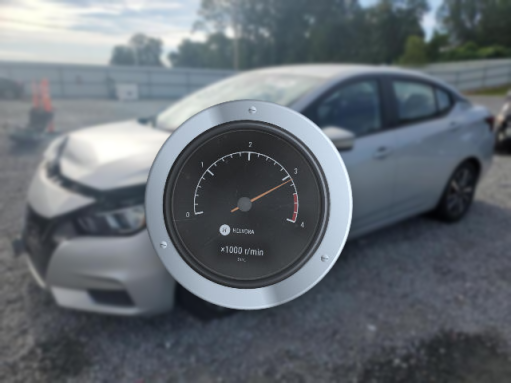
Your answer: 3100 rpm
